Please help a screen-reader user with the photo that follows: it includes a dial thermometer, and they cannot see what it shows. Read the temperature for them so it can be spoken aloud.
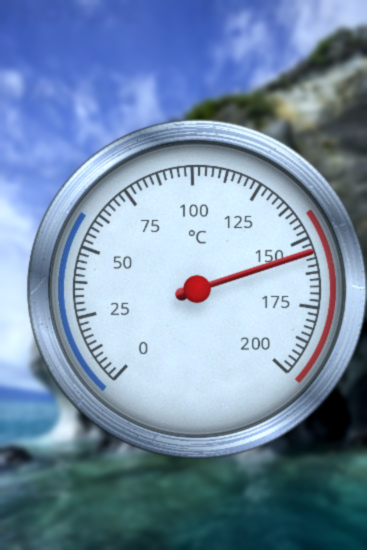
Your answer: 155 °C
